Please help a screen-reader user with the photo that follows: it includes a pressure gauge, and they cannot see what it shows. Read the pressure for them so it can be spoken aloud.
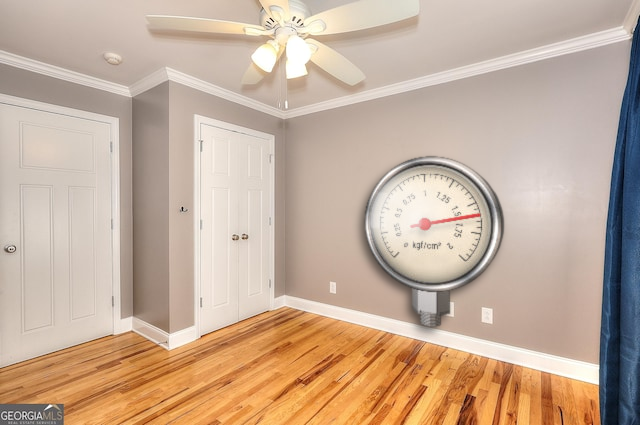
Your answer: 1.6 kg/cm²
